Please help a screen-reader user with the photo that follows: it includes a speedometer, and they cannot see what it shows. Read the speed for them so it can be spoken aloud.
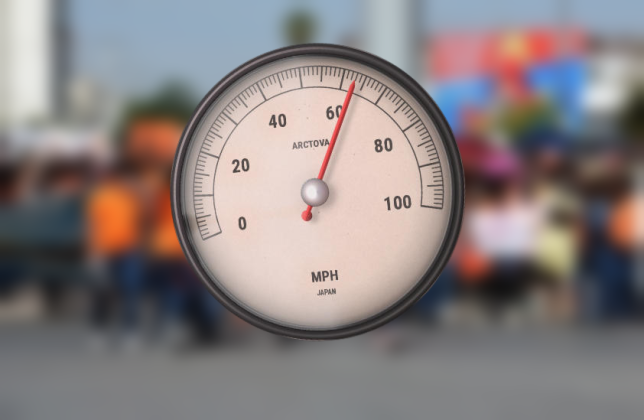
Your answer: 63 mph
